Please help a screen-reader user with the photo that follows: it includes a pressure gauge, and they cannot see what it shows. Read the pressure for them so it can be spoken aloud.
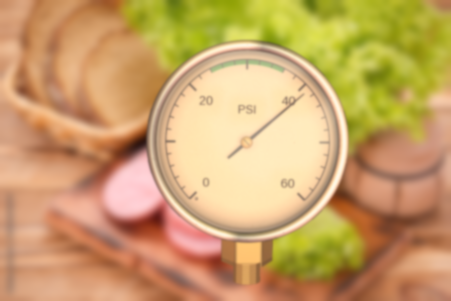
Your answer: 41 psi
